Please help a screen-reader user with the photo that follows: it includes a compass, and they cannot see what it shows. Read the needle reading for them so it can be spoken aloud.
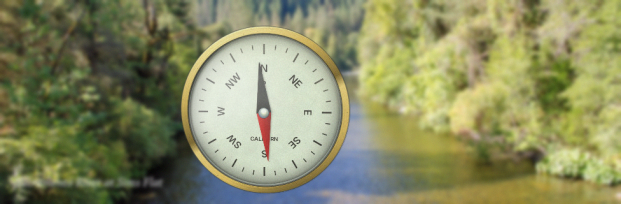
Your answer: 175 °
